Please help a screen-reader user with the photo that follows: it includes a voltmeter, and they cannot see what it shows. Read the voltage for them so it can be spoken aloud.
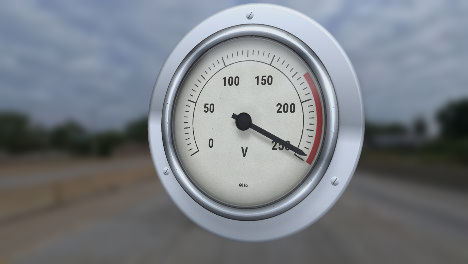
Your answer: 245 V
